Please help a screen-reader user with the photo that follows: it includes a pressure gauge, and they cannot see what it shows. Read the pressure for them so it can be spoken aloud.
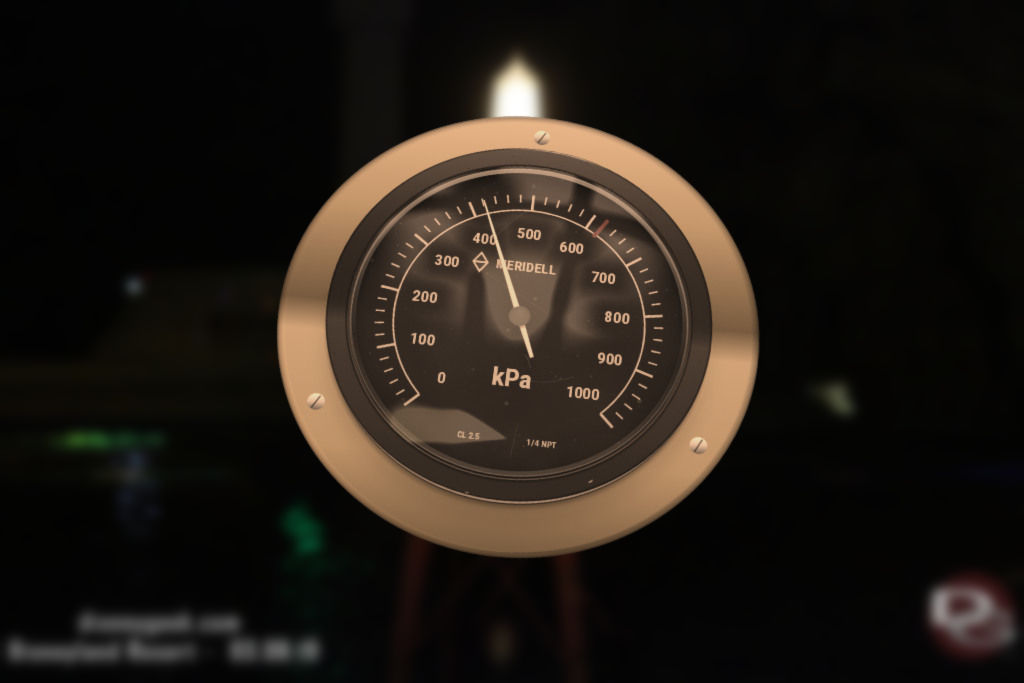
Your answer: 420 kPa
